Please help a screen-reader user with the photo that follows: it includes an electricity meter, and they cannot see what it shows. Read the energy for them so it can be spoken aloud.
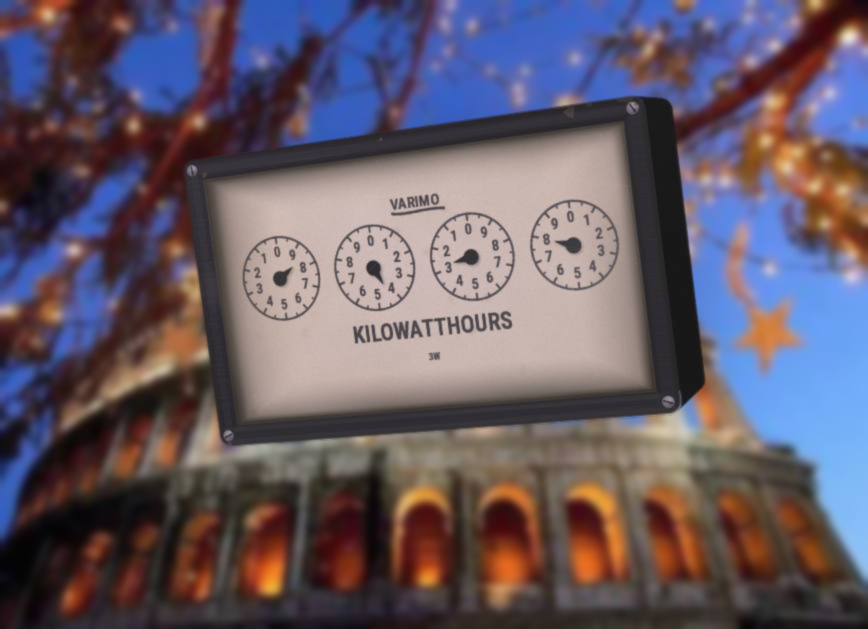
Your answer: 8428 kWh
